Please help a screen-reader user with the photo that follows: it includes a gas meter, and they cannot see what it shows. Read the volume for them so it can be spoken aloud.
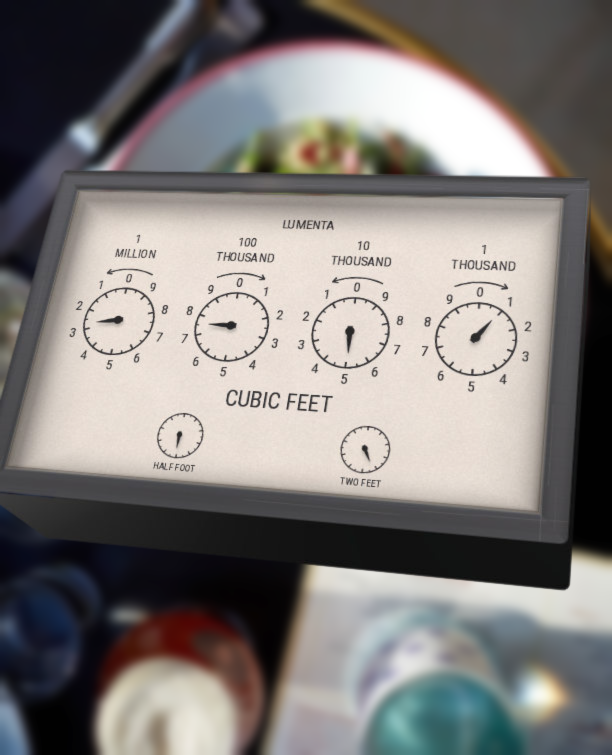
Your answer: 275100 ft³
